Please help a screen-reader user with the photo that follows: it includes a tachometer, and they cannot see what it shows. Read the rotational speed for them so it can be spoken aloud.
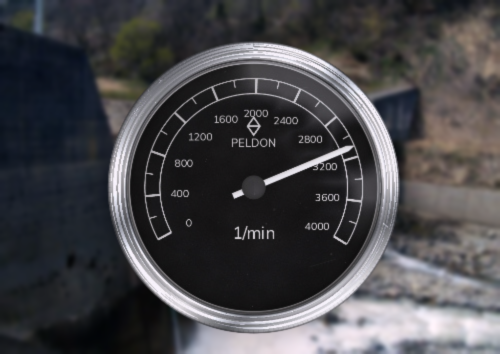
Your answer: 3100 rpm
